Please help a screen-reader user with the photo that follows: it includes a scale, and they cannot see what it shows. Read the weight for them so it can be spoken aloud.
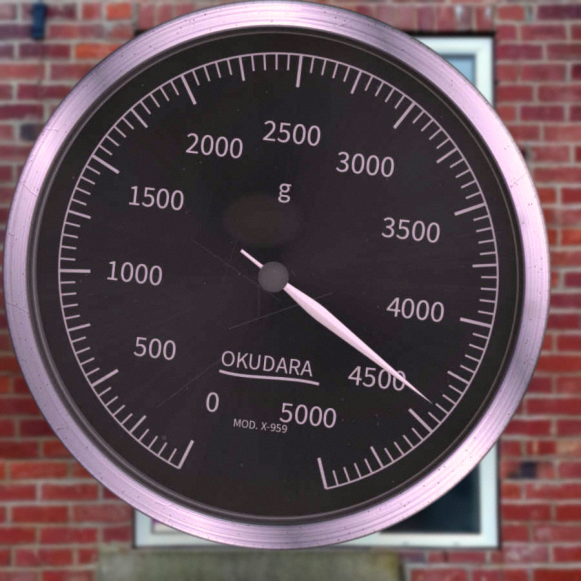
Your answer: 4400 g
